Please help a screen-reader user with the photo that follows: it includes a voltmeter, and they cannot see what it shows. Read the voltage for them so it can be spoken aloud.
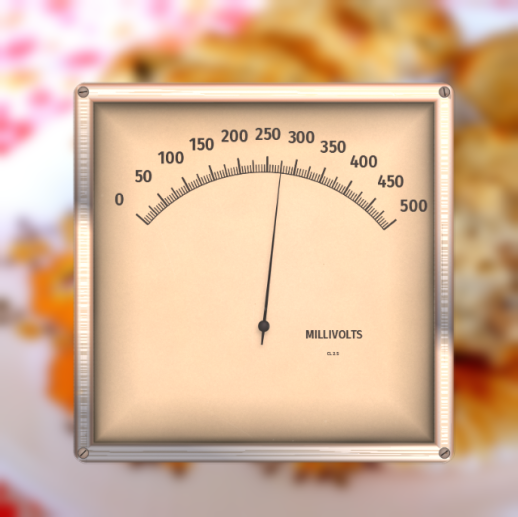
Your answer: 275 mV
